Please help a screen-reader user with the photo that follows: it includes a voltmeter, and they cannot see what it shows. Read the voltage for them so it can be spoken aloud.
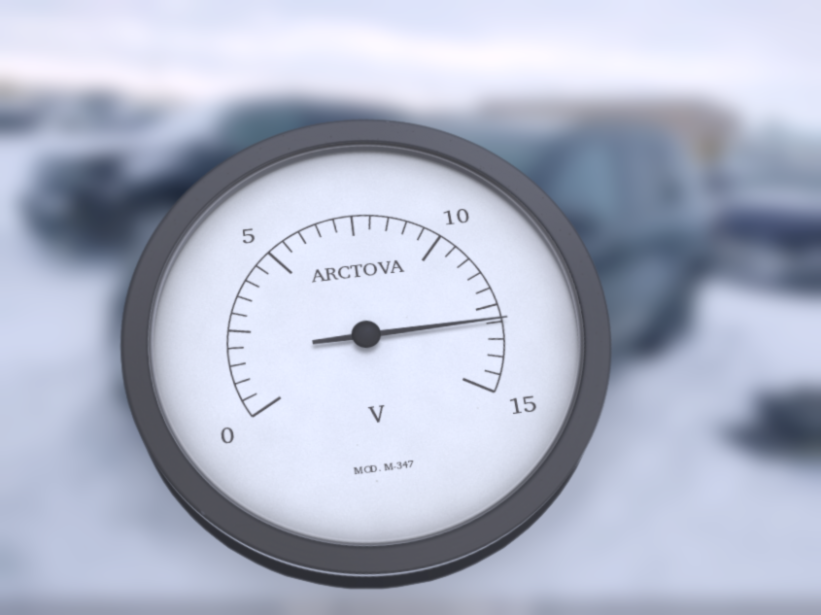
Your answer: 13 V
